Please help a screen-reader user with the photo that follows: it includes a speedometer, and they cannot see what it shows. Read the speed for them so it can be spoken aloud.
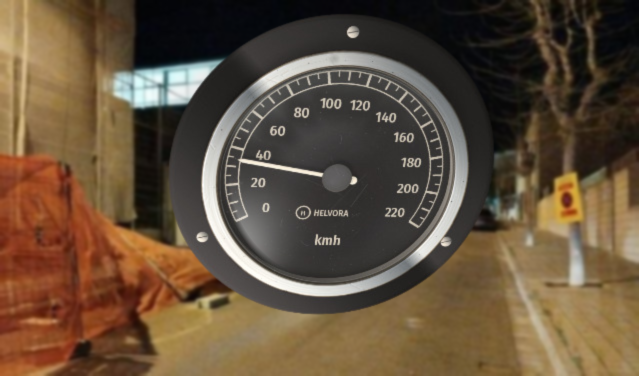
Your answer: 35 km/h
